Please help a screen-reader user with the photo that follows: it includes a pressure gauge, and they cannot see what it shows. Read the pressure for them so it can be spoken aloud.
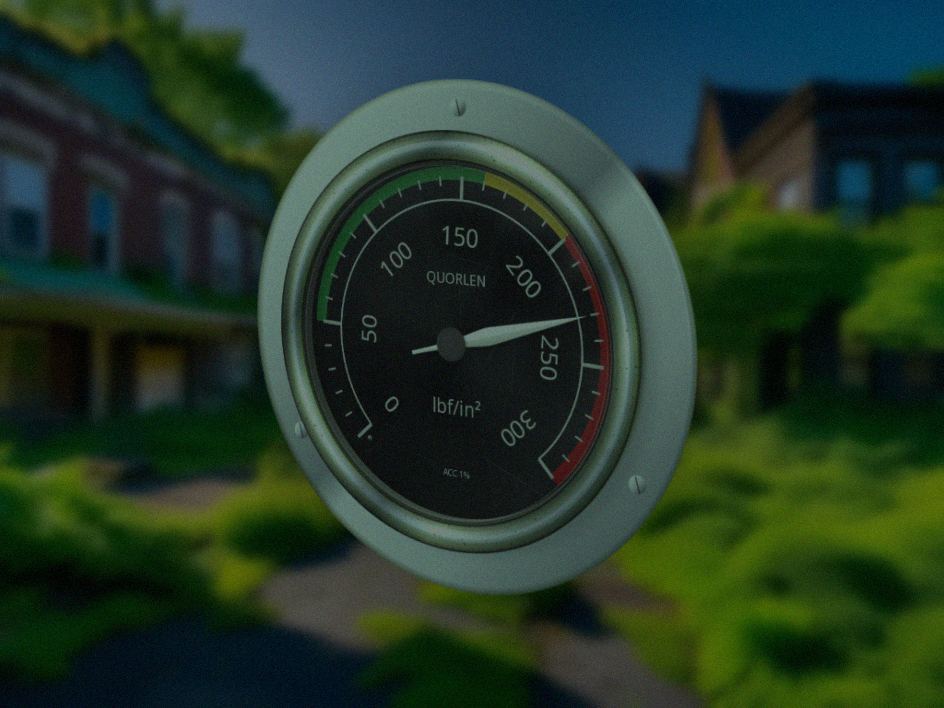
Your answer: 230 psi
